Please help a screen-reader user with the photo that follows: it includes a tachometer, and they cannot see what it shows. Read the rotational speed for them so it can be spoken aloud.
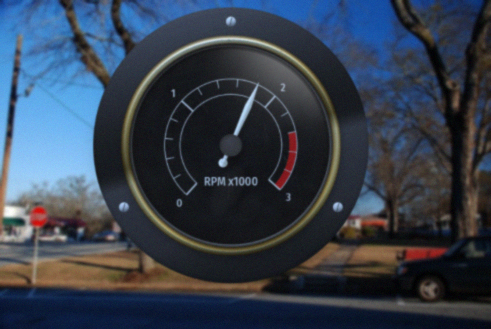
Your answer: 1800 rpm
